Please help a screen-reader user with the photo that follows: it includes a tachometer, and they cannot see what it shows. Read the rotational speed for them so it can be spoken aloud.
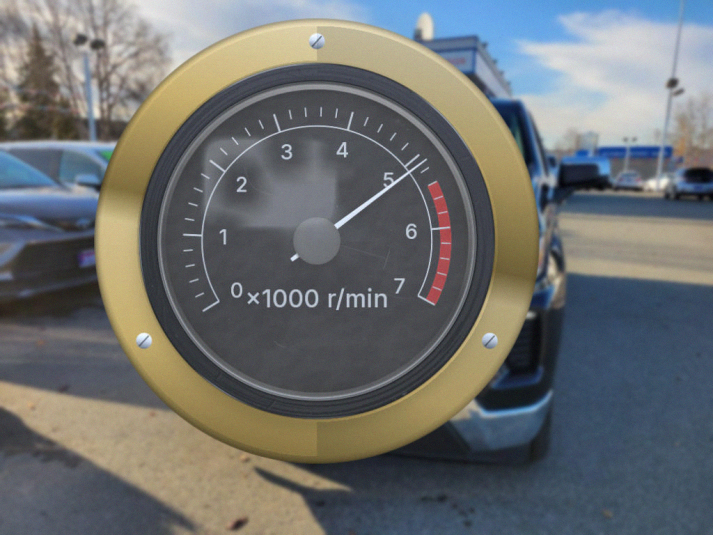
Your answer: 5100 rpm
